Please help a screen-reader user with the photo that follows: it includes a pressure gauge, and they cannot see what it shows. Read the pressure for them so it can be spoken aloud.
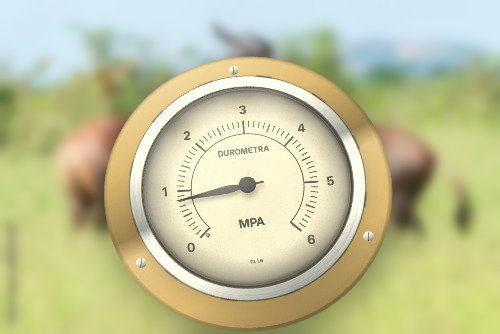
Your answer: 0.8 MPa
